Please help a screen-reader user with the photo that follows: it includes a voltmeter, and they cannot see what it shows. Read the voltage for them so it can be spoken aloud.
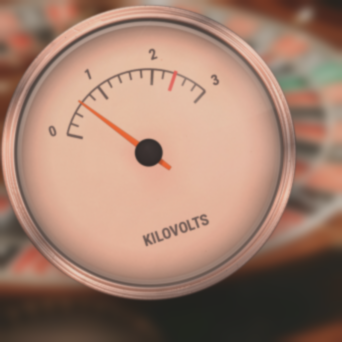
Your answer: 0.6 kV
